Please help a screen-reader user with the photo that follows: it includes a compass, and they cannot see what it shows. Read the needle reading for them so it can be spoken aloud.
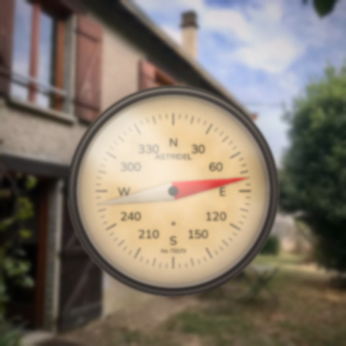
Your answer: 80 °
